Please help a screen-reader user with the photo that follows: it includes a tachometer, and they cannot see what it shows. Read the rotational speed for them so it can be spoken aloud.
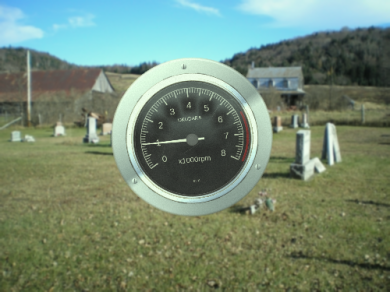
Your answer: 1000 rpm
